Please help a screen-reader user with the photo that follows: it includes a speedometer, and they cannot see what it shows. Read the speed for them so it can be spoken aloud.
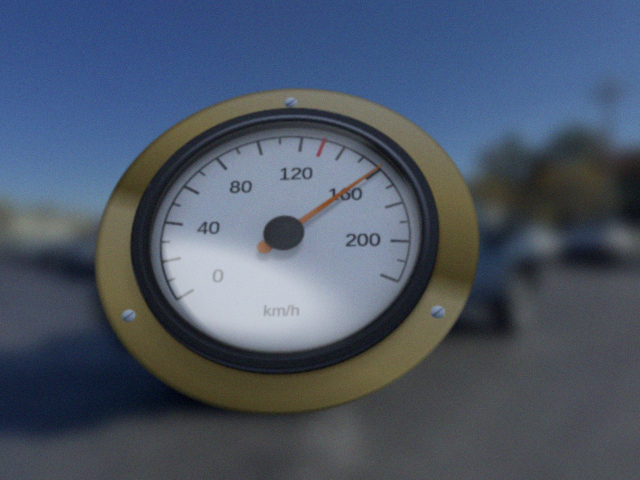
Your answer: 160 km/h
